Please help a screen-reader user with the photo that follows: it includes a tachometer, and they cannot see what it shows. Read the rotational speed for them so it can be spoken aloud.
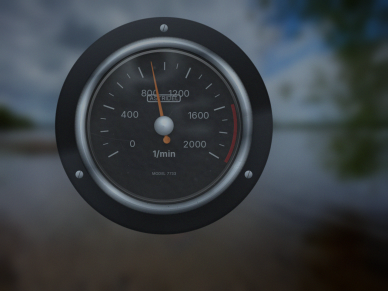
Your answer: 900 rpm
